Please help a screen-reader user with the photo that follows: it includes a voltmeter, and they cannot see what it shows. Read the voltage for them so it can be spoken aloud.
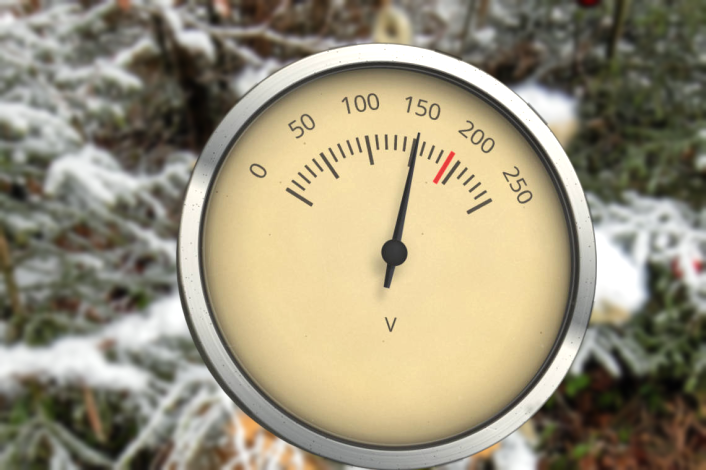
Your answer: 150 V
